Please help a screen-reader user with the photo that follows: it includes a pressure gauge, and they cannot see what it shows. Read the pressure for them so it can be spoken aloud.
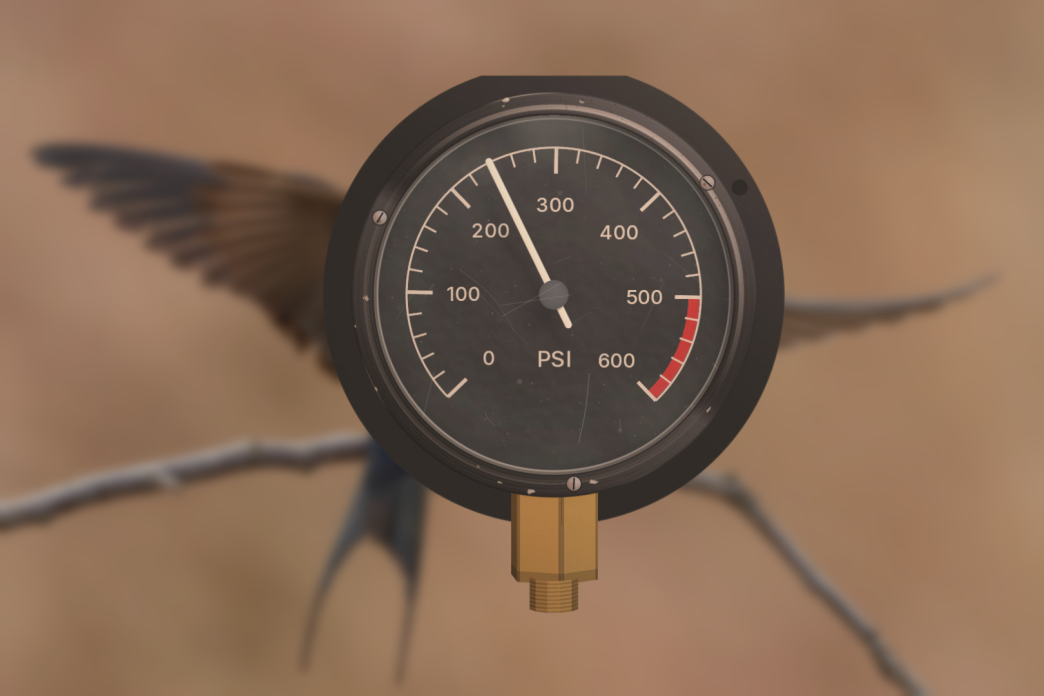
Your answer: 240 psi
